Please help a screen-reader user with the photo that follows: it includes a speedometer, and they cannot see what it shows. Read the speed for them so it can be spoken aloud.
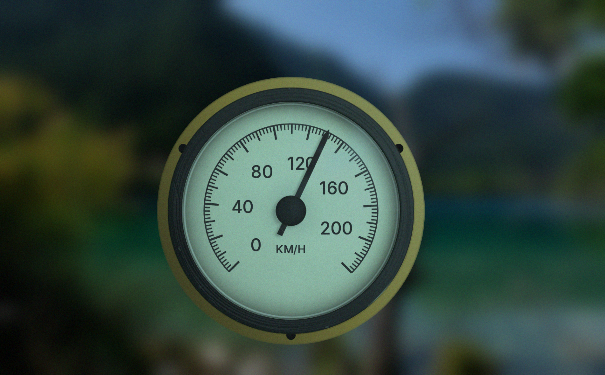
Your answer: 130 km/h
